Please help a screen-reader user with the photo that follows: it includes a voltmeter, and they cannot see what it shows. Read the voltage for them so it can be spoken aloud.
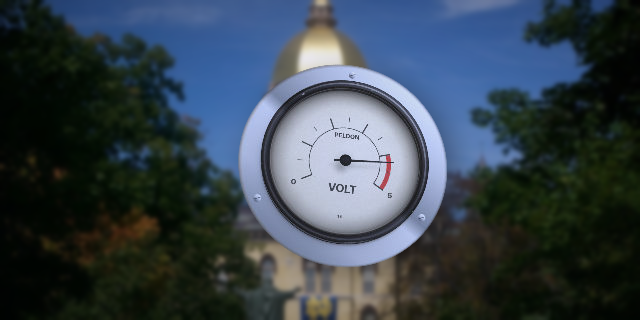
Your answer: 4.25 V
